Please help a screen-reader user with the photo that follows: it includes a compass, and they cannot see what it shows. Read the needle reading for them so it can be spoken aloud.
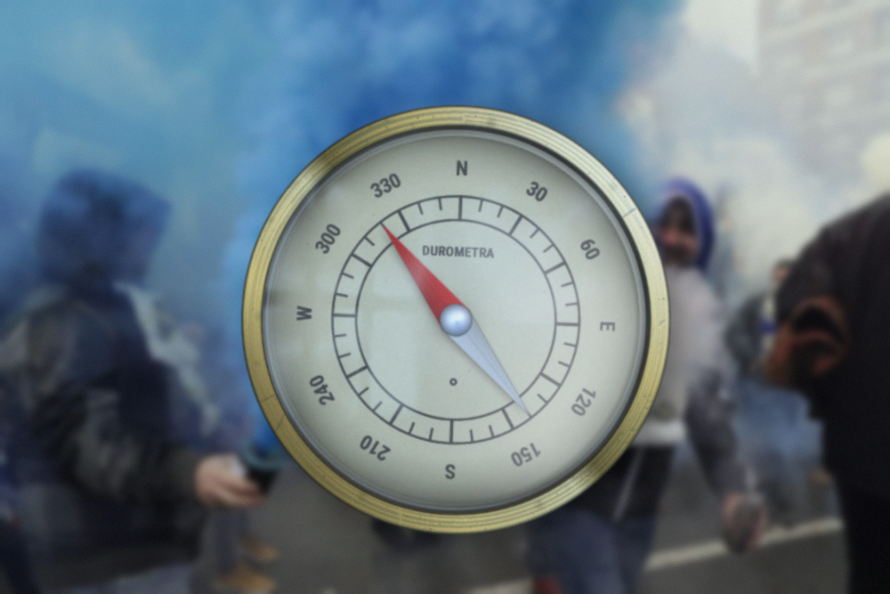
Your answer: 320 °
